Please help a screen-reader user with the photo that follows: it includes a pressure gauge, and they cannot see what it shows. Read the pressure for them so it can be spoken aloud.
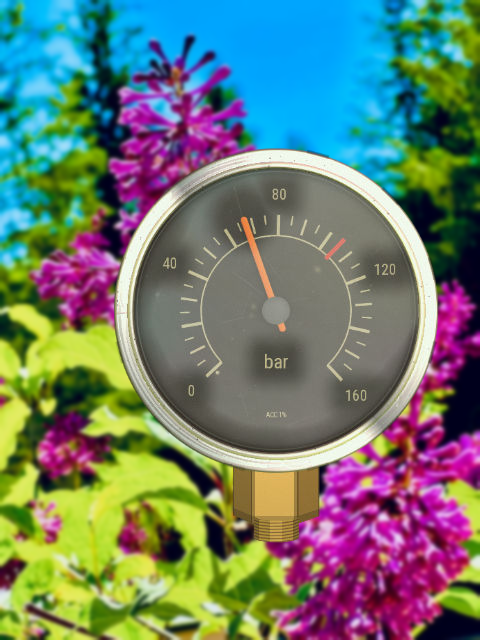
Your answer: 67.5 bar
